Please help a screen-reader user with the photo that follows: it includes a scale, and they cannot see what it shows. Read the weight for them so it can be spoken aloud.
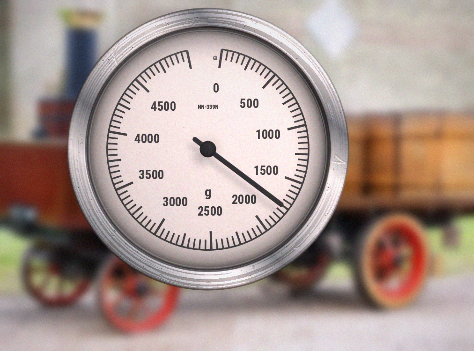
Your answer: 1750 g
